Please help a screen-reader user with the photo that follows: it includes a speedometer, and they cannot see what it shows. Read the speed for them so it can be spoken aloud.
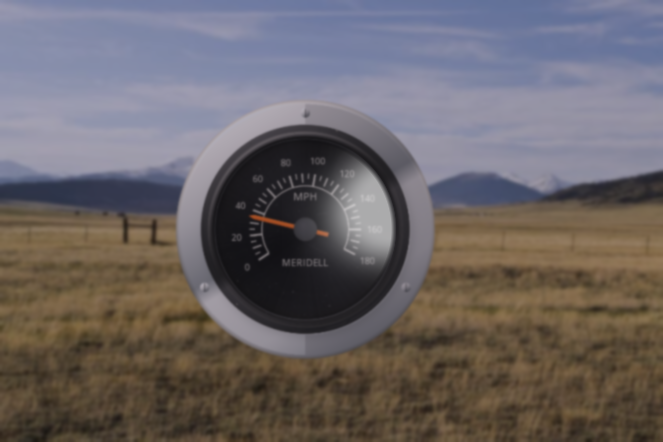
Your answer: 35 mph
